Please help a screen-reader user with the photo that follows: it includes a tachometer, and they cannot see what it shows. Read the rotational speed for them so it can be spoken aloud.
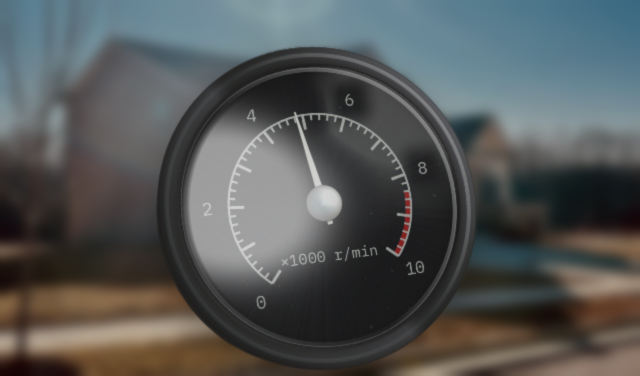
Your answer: 4800 rpm
